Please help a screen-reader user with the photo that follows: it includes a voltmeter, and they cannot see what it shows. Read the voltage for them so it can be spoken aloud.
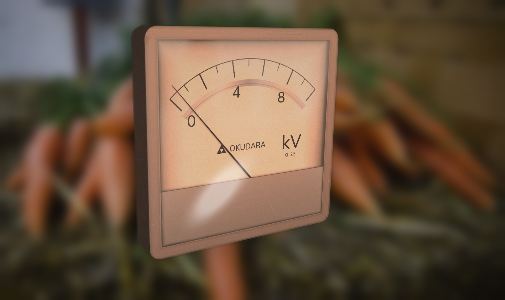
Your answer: 0.5 kV
